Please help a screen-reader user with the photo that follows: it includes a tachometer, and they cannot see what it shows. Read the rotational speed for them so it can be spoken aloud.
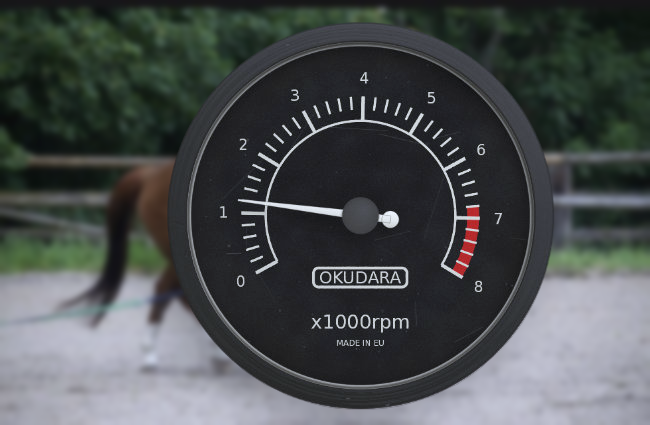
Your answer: 1200 rpm
